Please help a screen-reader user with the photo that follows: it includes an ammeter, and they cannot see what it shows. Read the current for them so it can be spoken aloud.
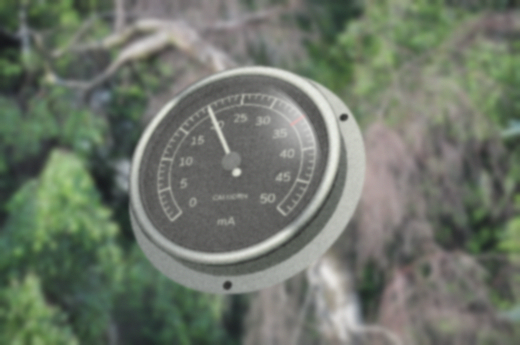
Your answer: 20 mA
